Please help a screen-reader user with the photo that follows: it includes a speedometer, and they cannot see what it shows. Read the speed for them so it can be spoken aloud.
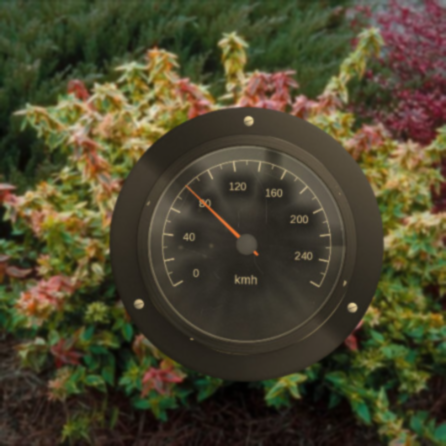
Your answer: 80 km/h
